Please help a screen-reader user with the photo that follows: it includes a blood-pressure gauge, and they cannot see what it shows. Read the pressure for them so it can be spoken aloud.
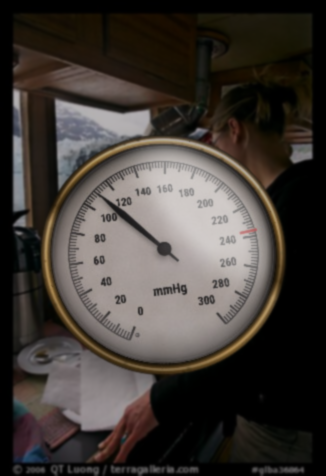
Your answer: 110 mmHg
